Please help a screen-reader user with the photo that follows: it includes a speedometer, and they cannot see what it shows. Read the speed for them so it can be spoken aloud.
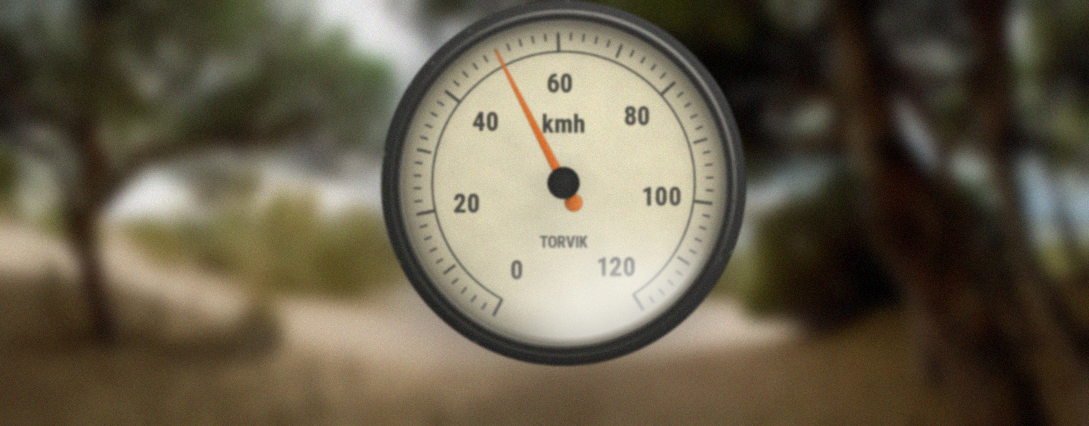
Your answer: 50 km/h
